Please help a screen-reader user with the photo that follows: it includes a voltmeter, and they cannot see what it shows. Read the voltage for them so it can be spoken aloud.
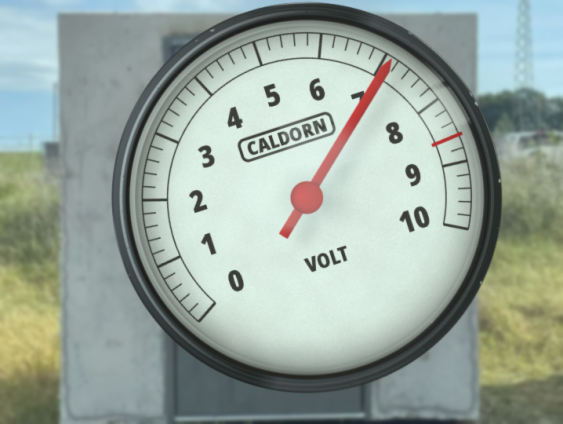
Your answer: 7.1 V
